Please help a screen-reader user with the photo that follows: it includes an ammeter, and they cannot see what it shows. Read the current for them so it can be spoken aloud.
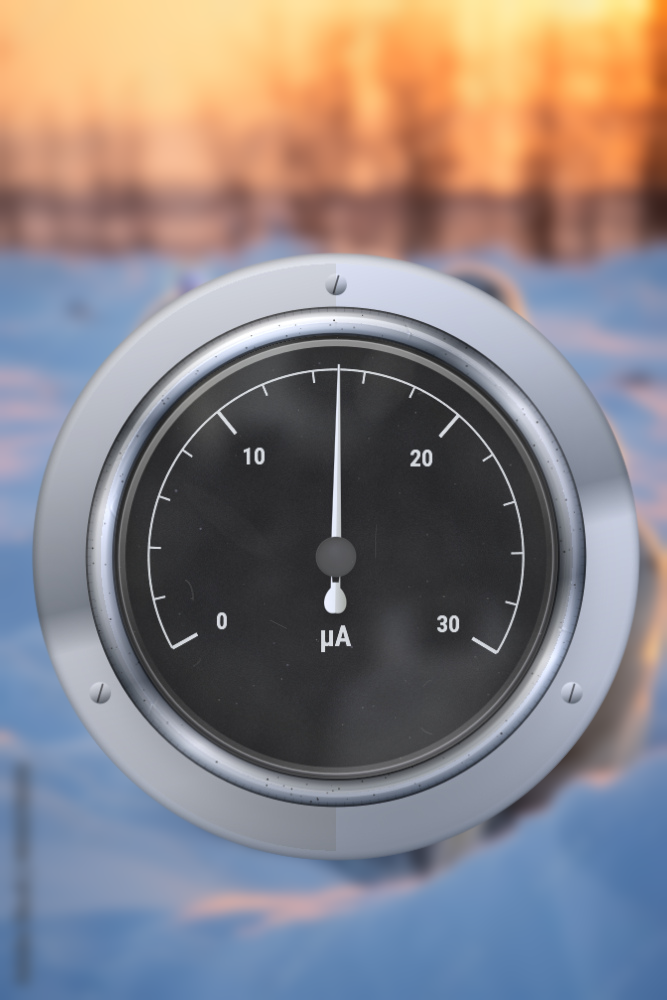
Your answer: 15 µA
